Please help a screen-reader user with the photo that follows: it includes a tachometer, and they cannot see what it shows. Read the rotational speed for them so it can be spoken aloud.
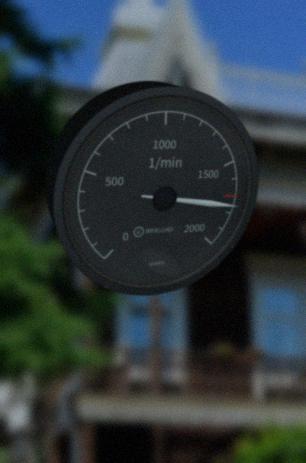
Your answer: 1750 rpm
